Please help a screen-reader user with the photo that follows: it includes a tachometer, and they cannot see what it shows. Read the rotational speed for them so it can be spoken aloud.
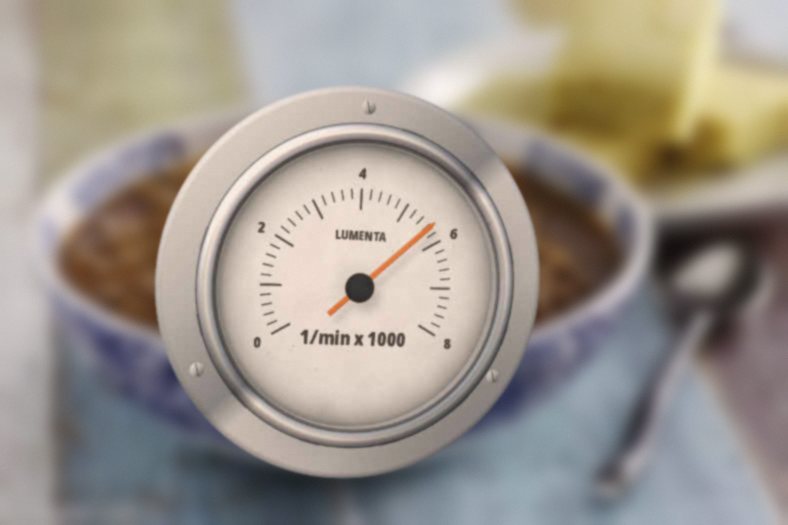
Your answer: 5600 rpm
